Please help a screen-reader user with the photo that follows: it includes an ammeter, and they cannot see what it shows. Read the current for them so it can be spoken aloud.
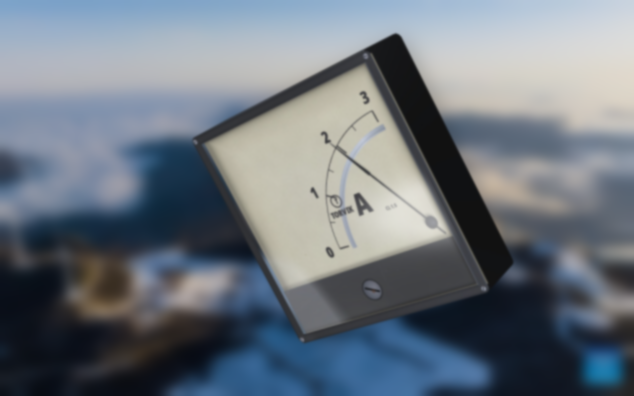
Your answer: 2 A
